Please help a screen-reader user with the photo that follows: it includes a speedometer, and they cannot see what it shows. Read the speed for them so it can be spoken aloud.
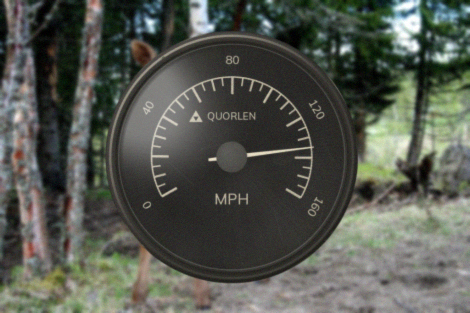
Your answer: 135 mph
